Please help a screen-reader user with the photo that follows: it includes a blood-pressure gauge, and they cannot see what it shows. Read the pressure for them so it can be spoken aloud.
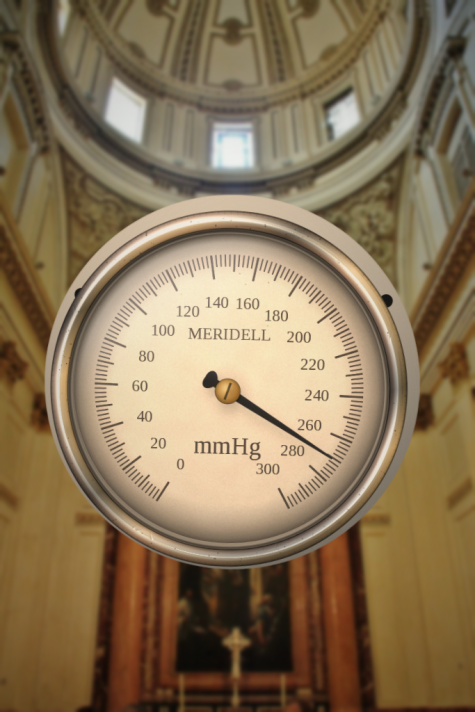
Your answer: 270 mmHg
